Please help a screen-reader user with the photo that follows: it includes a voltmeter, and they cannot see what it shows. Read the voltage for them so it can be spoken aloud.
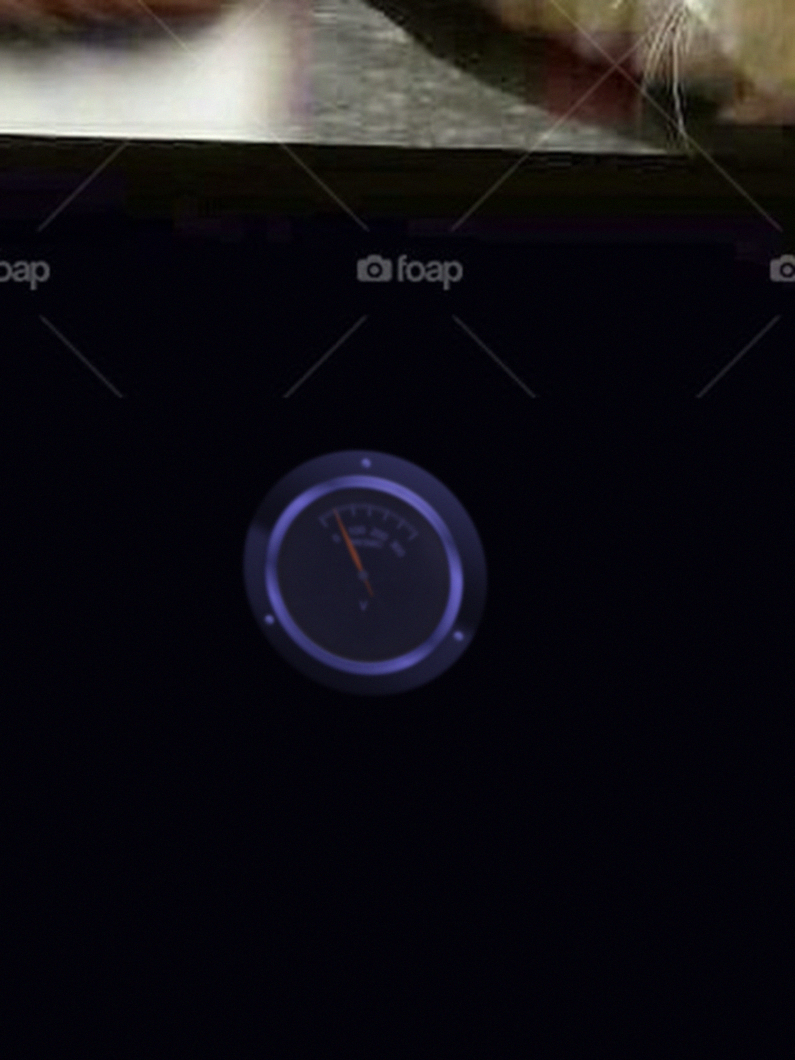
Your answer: 50 V
